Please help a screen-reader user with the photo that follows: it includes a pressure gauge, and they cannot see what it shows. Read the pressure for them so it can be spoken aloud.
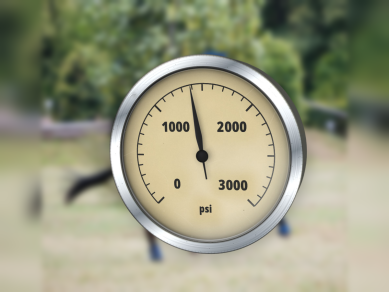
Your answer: 1400 psi
